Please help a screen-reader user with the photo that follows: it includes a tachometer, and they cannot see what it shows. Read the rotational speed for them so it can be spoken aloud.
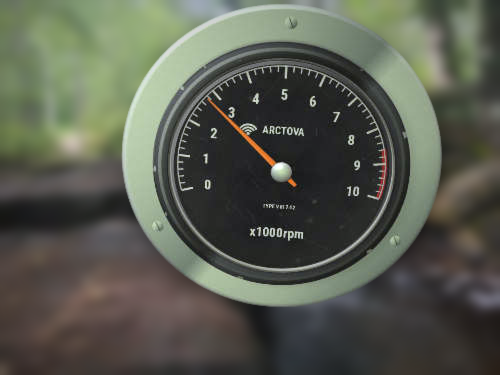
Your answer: 2800 rpm
